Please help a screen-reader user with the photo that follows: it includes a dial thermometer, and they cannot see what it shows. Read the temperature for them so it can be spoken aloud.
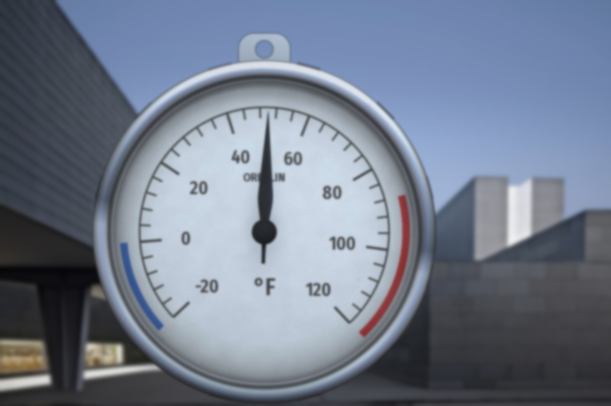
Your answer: 50 °F
